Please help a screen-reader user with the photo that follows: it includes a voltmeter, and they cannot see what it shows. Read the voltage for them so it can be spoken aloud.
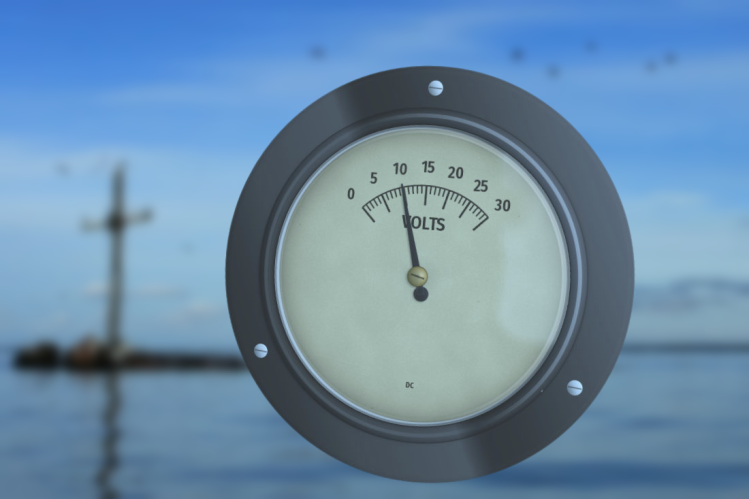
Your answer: 10 V
